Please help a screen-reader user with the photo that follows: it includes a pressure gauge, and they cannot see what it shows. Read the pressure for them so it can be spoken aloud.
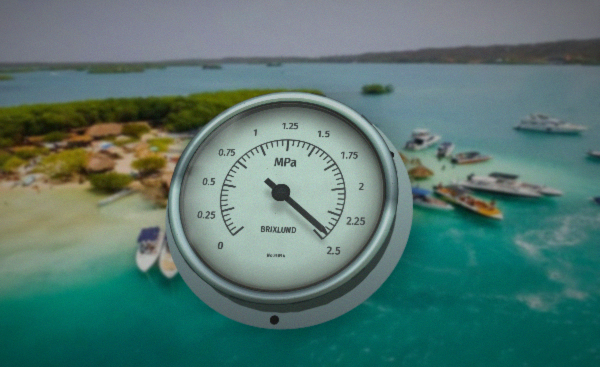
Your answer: 2.45 MPa
